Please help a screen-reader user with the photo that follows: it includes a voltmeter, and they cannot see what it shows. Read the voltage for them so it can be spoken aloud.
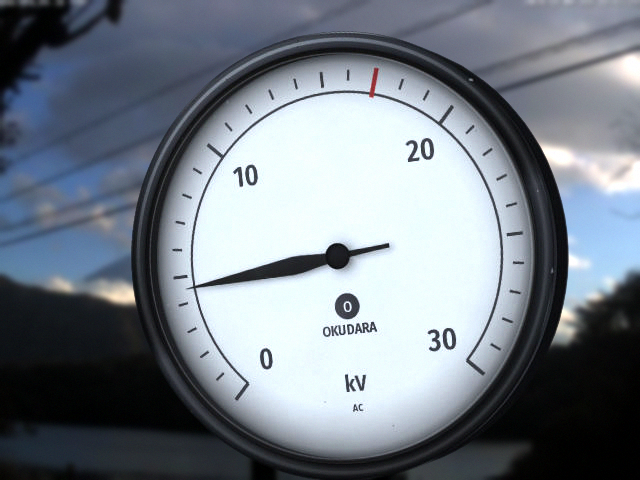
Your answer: 4.5 kV
